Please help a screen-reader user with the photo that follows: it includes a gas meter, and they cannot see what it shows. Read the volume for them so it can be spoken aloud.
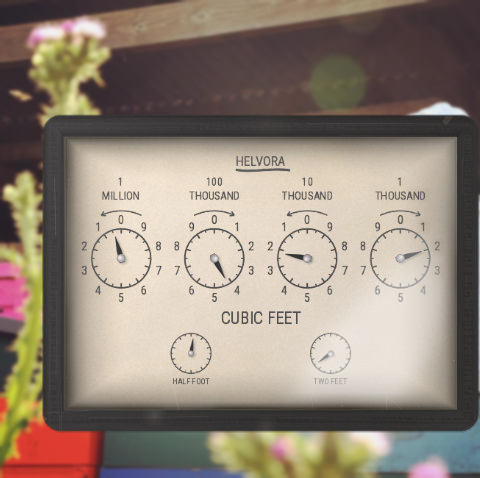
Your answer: 42200 ft³
